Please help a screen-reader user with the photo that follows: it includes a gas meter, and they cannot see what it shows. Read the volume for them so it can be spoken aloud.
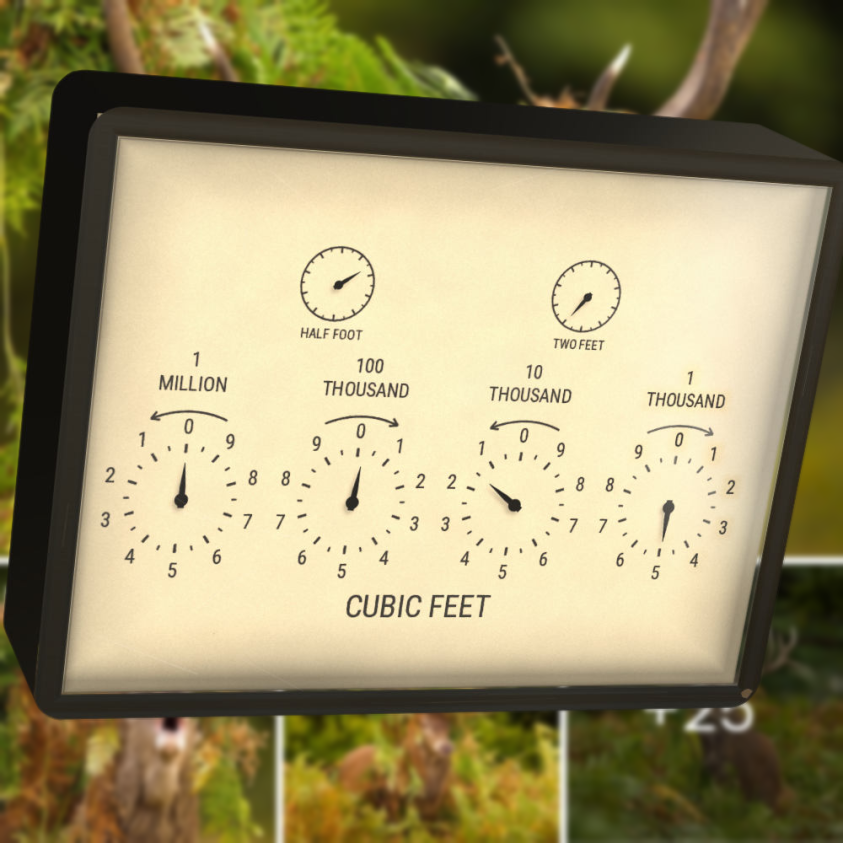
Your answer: 1500 ft³
